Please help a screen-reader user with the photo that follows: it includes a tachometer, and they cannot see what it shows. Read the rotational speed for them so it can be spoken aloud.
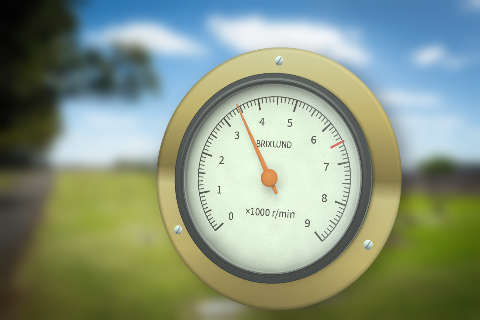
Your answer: 3500 rpm
